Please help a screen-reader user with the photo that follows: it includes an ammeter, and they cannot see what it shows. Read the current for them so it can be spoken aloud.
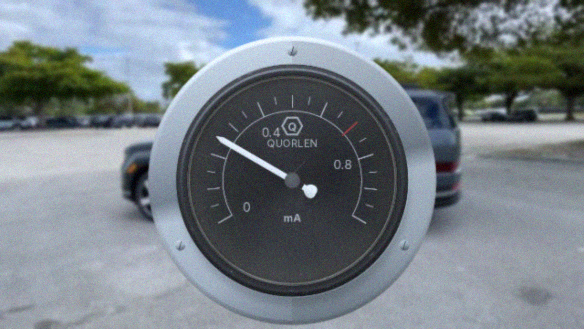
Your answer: 0.25 mA
